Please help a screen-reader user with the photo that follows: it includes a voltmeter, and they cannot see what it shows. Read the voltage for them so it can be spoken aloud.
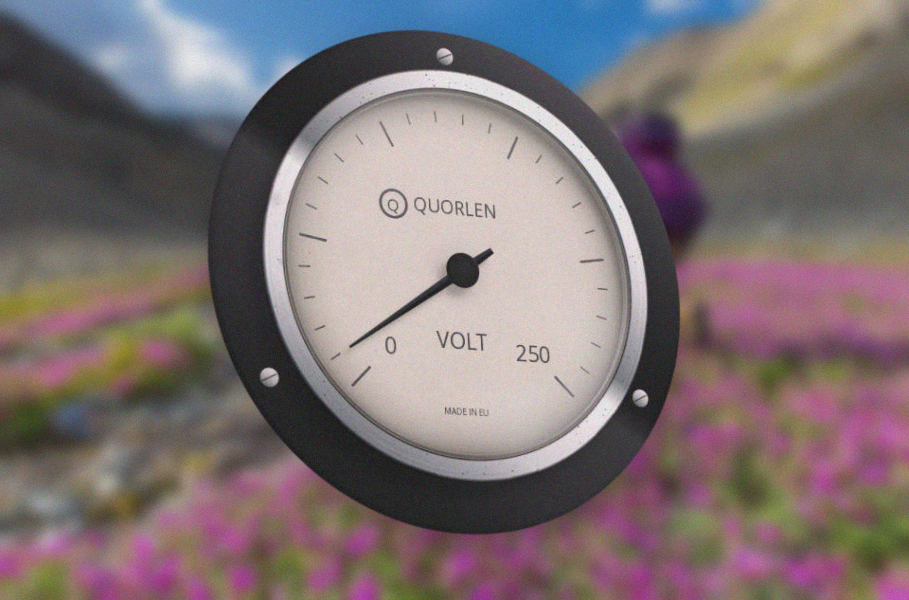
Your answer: 10 V
